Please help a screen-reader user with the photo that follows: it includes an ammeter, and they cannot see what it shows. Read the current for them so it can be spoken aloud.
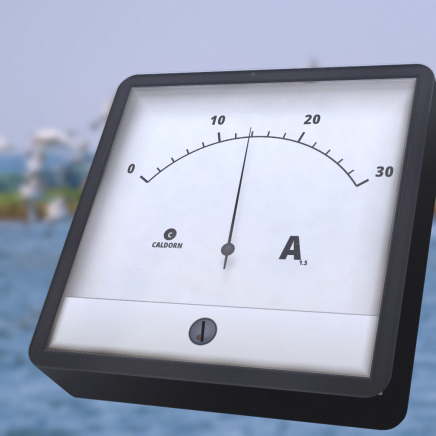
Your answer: 14 A
